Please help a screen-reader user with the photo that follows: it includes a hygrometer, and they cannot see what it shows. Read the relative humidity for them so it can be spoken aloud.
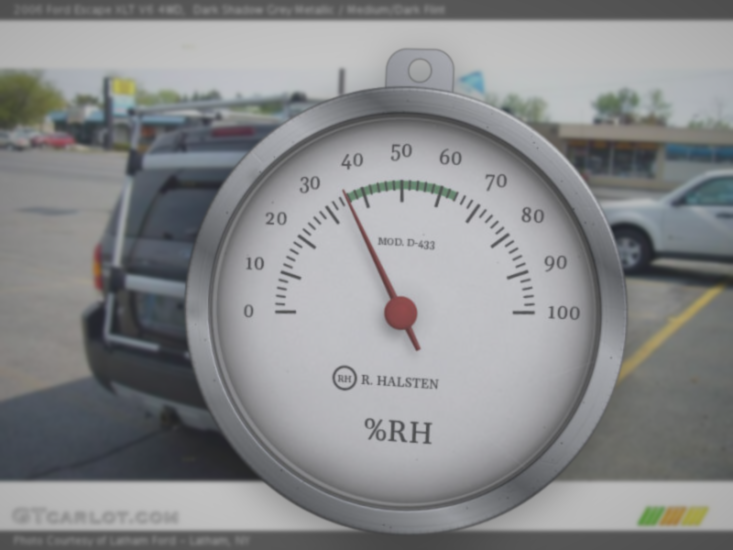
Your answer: 36 %
